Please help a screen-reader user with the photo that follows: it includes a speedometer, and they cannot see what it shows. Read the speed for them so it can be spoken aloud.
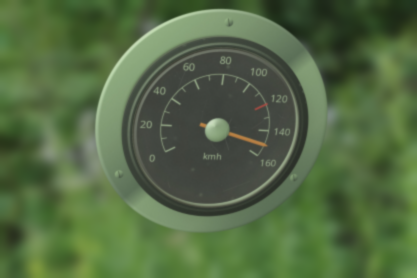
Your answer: 150 km/h
